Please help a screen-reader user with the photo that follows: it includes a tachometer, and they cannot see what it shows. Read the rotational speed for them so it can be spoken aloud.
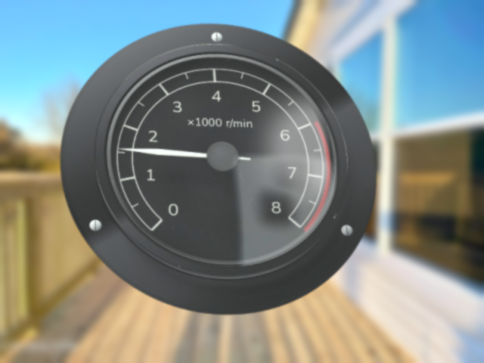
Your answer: 1500 rpm
